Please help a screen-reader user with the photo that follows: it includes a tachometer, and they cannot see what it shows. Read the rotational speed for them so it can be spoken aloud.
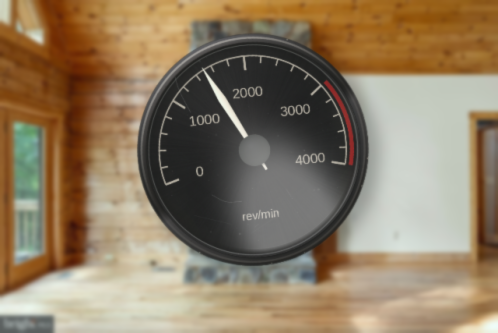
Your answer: 1500 rpm
